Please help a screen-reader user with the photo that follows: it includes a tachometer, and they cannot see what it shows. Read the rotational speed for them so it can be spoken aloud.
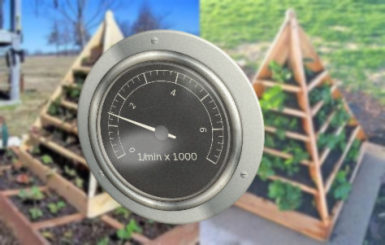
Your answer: 1400 rpm
